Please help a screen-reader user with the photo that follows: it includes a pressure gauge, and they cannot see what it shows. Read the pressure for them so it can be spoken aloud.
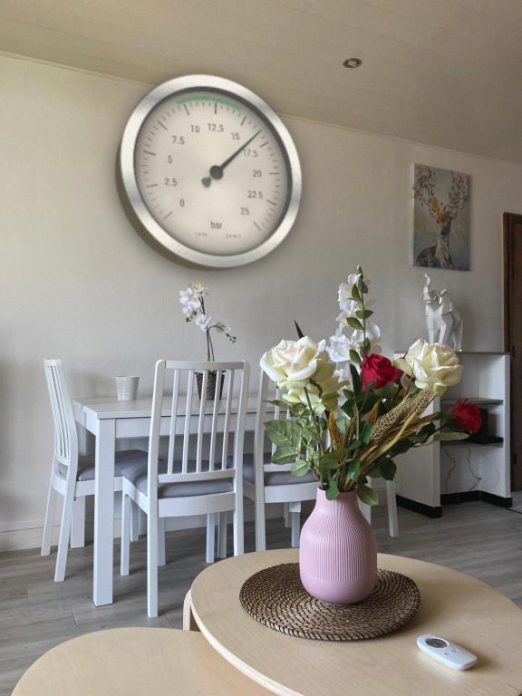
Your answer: 16.5 bar
